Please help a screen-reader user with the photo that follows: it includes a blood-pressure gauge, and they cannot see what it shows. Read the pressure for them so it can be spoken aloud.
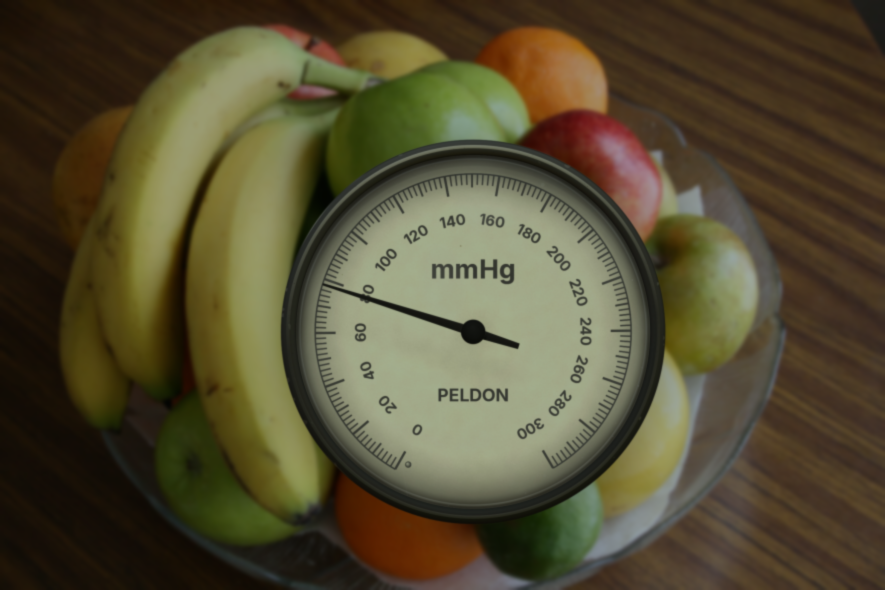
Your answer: 78 mmHg
